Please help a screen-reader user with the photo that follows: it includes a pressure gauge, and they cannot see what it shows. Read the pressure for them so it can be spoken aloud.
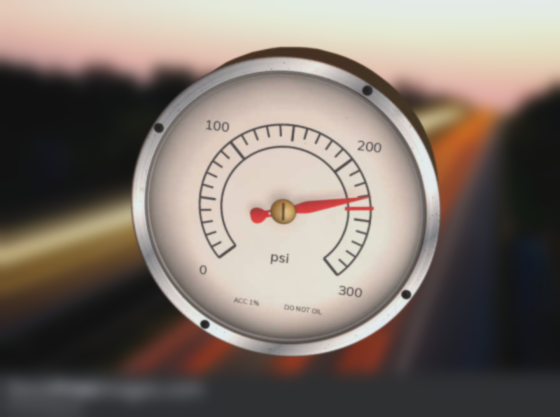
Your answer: 230 psi
